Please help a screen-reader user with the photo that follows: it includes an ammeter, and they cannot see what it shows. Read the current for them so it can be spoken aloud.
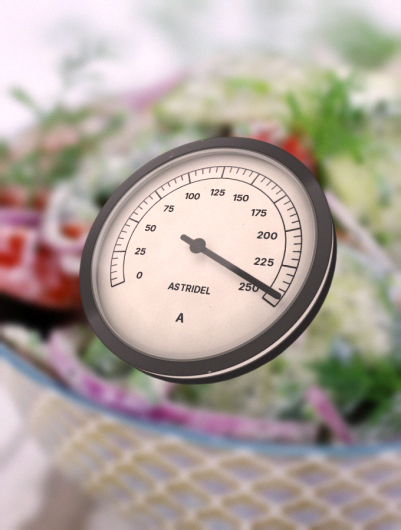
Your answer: 245 A
